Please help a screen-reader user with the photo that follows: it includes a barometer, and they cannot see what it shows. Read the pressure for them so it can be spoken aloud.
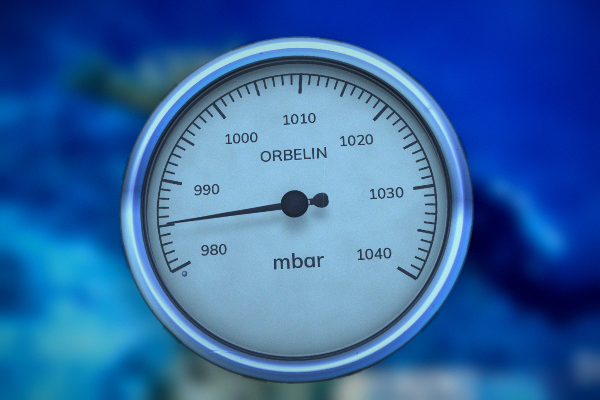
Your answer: 985 mbar
